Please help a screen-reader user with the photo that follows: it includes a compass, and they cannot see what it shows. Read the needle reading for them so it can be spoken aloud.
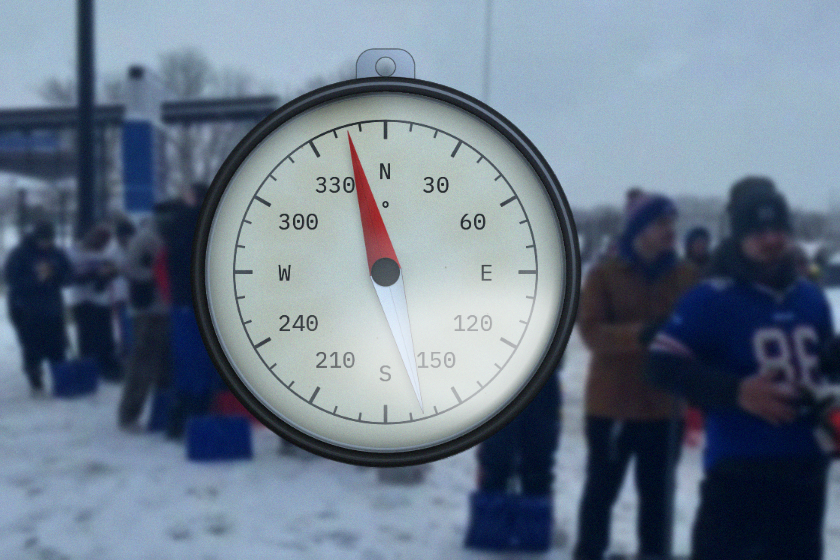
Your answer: 345 °
